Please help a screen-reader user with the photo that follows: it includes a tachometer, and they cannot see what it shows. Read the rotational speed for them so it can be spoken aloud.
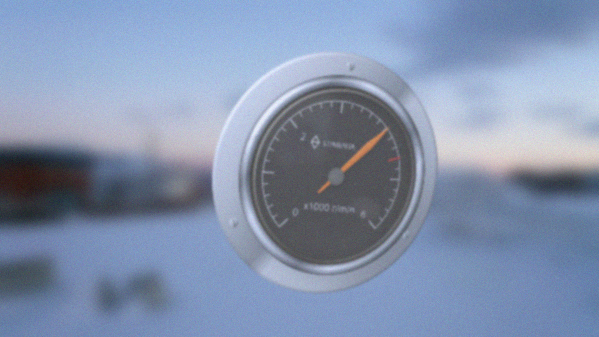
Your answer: 4000 rpm
